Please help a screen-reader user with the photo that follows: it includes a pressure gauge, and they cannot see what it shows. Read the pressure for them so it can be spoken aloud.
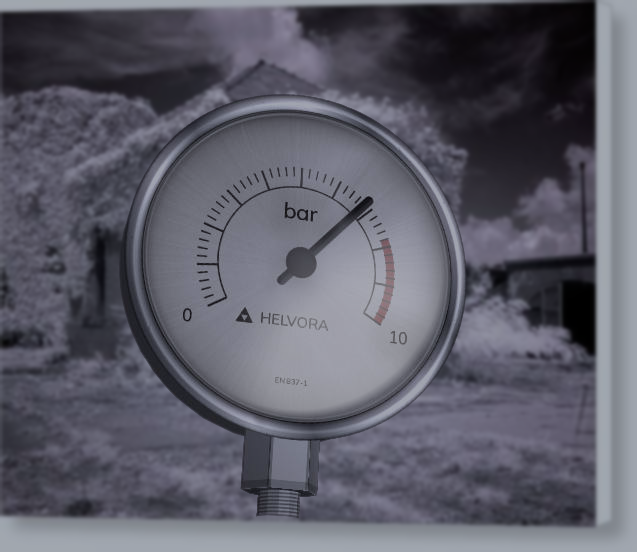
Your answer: 6.8 bar
